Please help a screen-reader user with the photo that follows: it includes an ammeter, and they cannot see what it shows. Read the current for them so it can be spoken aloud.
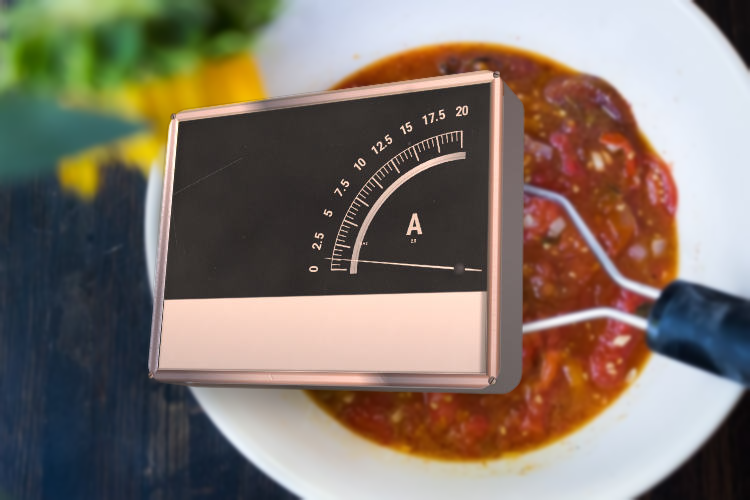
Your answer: 1 A
